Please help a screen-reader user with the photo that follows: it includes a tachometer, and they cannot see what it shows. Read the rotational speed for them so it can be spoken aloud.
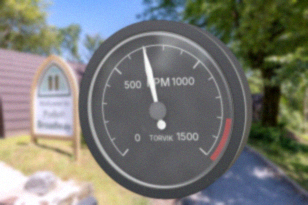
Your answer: 700 rpm
